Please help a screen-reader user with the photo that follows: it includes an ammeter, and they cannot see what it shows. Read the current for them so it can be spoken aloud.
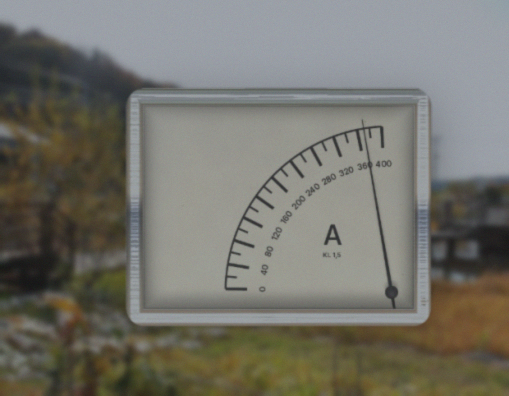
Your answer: 370 A
